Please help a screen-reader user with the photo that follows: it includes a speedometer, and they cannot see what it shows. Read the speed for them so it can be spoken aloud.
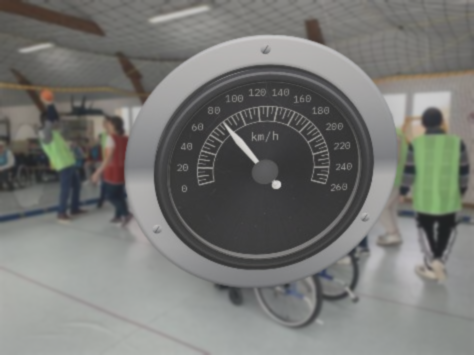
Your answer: 80 km/h
